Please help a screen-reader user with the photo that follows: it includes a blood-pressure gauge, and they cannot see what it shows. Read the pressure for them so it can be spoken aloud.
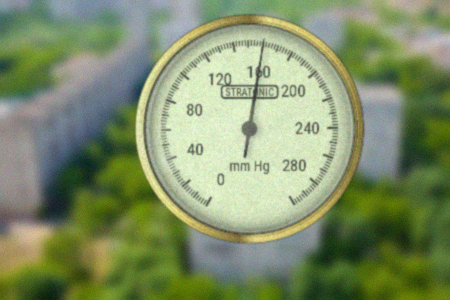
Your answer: 160 mmHg
